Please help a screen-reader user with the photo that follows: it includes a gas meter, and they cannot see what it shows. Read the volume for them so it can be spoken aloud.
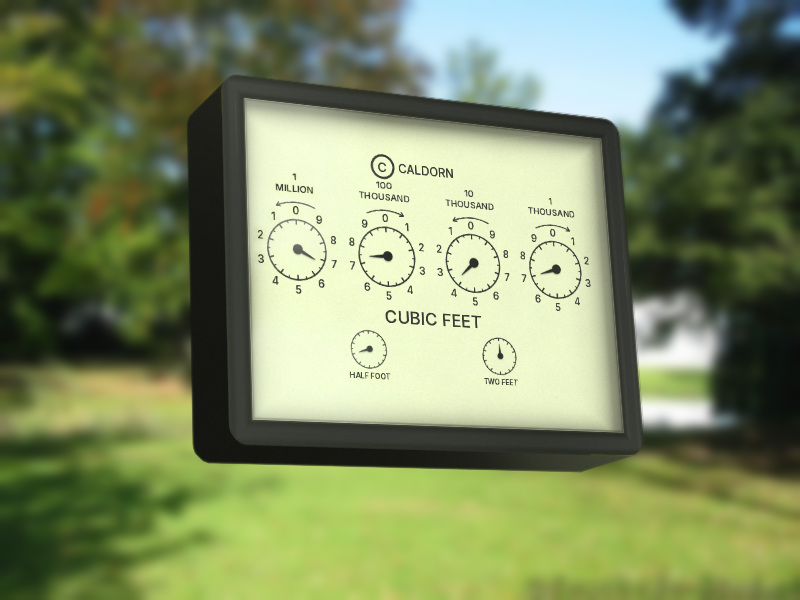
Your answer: 673700 ft³
